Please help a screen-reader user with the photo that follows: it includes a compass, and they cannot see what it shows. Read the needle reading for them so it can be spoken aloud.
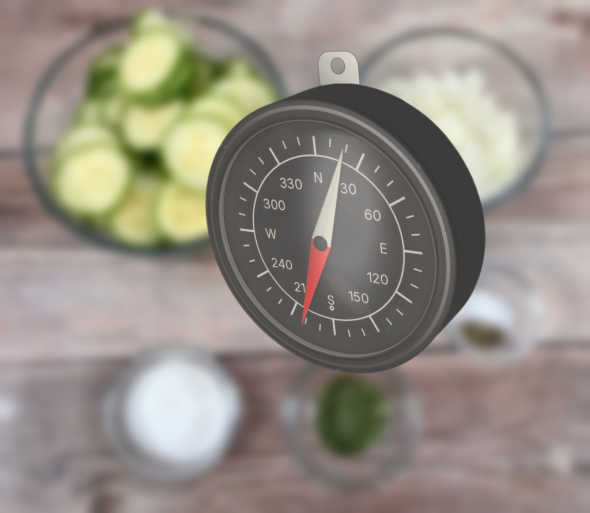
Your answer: 200 °
